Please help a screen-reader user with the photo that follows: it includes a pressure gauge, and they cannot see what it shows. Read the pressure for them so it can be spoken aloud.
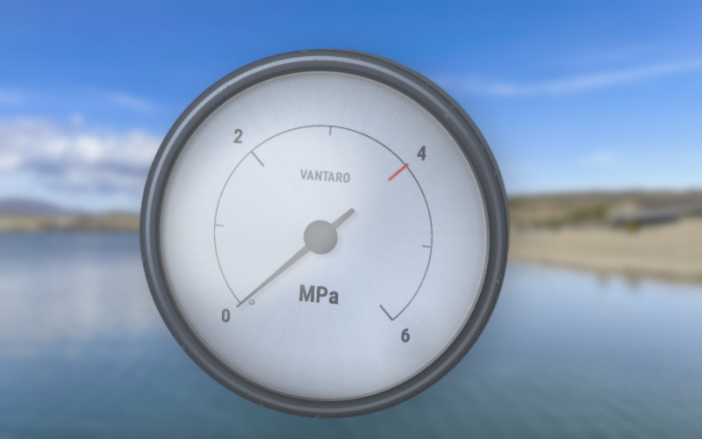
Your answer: 0 MPa
